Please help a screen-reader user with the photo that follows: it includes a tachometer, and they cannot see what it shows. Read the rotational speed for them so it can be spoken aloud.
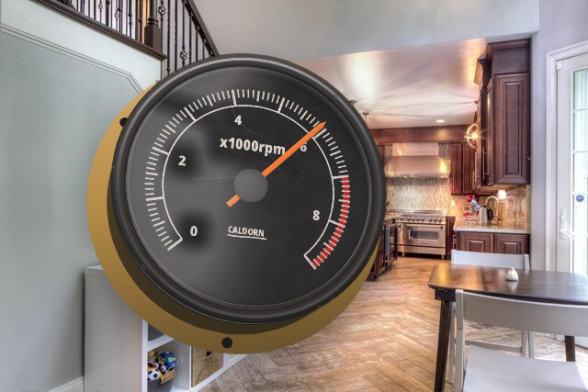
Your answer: 5900 rpm
